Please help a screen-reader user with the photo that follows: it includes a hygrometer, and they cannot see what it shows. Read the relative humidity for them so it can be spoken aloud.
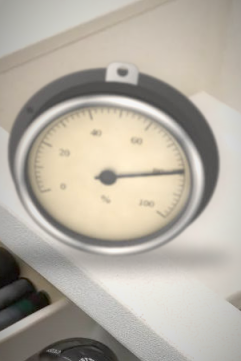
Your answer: 80 %
